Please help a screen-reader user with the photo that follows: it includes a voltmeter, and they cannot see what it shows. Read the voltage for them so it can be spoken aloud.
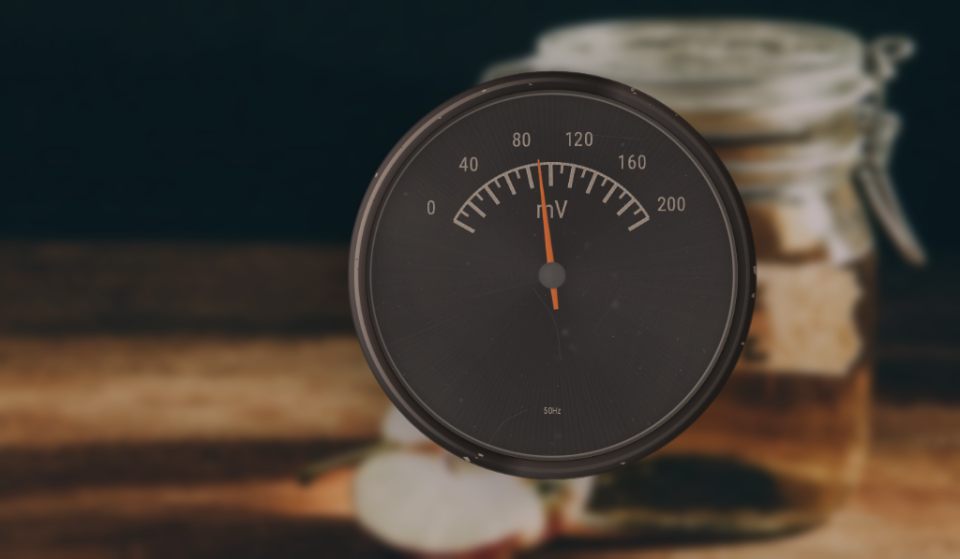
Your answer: 90 mV
